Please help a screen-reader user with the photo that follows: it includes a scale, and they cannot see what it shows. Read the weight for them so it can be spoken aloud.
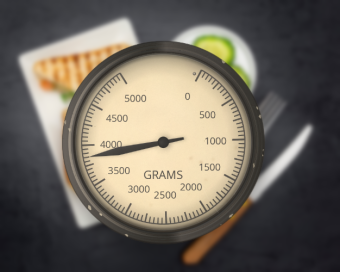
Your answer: 3850 g
